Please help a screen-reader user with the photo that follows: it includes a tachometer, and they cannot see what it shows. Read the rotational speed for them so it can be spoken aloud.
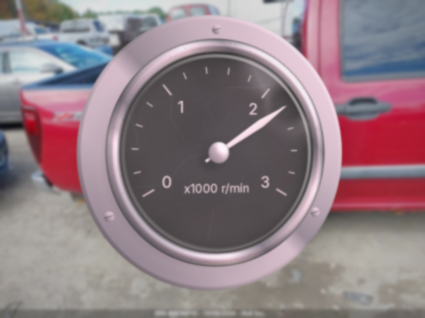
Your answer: 2200 rpm
